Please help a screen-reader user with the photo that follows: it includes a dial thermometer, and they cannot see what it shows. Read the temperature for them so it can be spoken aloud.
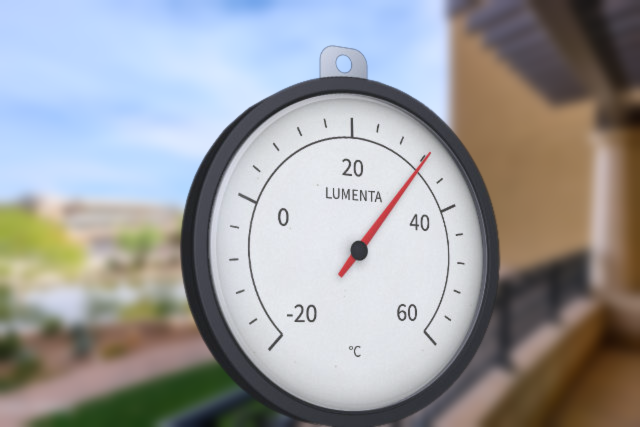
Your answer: 32 °C
